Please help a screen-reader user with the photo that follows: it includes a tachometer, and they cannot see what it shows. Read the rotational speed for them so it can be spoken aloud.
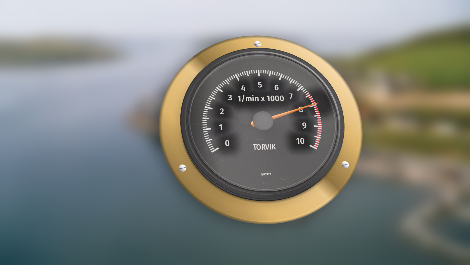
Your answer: 8000 rpm
